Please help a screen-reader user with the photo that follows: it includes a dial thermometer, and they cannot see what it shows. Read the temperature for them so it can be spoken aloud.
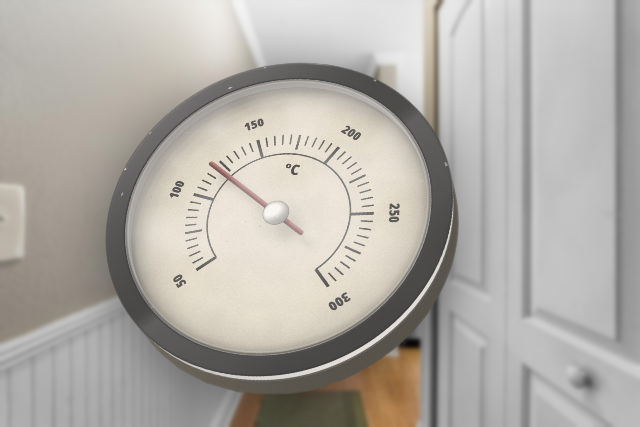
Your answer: 120 °C
